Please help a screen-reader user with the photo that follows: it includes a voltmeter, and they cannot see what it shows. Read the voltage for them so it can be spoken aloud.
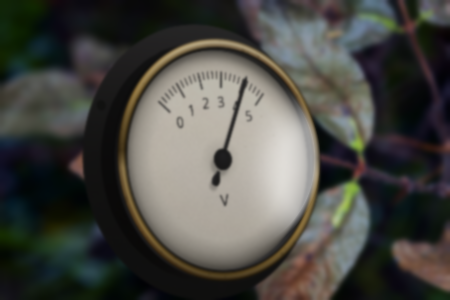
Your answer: 4 V
